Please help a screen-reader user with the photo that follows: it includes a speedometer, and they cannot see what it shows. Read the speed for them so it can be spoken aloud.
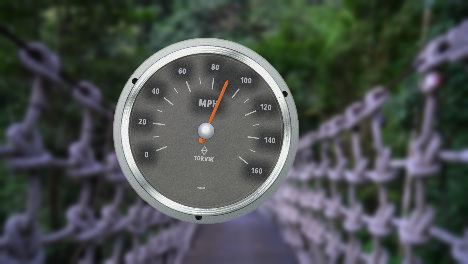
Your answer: 90 mph
